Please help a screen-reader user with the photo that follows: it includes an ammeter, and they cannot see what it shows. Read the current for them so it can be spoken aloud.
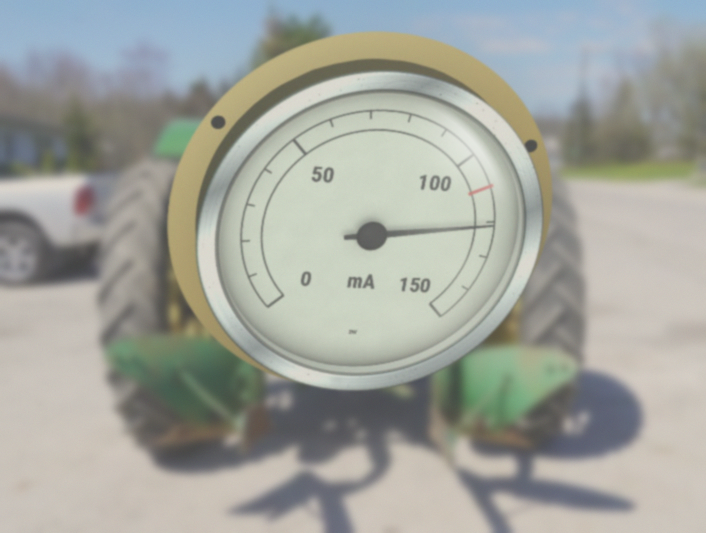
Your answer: 120 mA
